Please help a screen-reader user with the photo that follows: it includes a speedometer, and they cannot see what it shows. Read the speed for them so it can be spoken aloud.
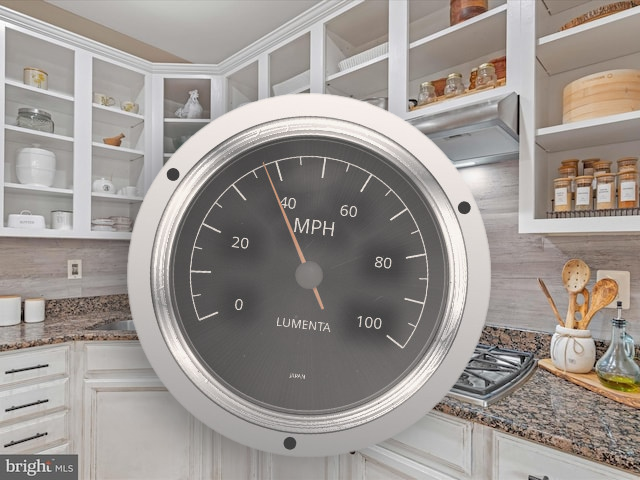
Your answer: 37.5 mph
